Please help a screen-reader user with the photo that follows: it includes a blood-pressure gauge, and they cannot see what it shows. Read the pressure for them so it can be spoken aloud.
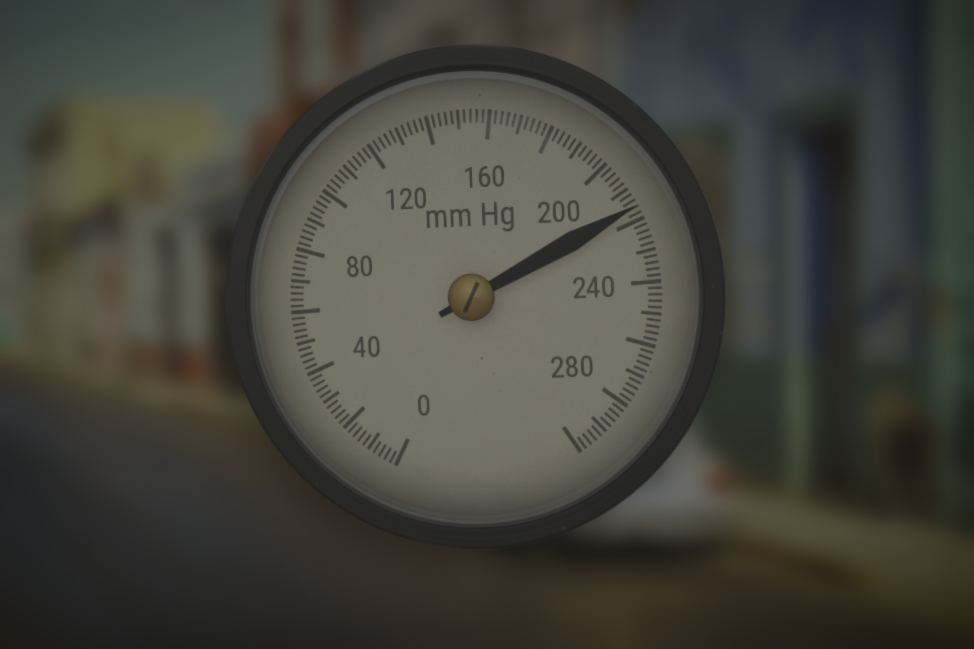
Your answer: 216 mmHg
